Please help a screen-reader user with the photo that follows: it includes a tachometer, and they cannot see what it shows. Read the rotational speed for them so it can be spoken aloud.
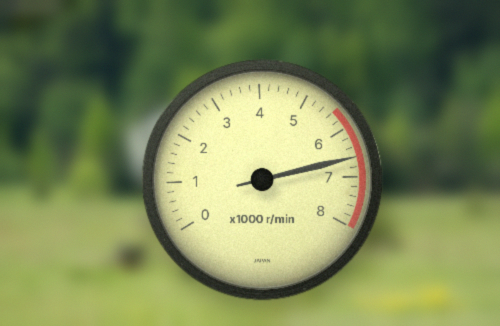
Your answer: 6600 rpm
